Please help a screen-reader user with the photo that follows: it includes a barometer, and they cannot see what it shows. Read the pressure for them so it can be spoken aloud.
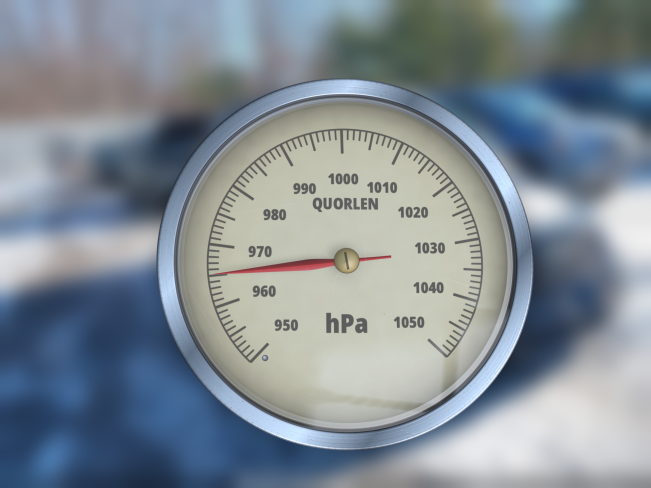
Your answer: 965 hPa
